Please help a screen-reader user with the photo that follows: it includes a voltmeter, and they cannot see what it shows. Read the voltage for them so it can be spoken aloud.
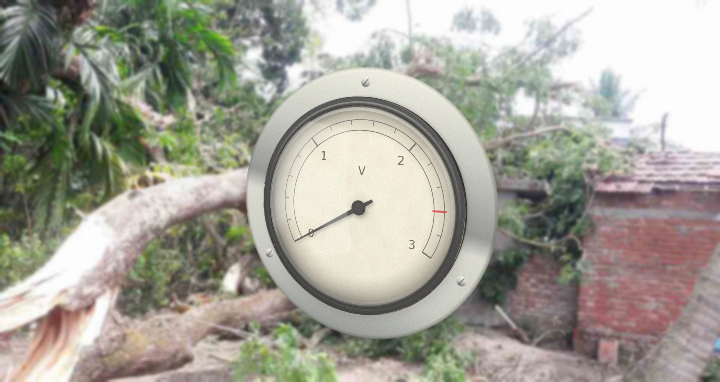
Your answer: 0 V
